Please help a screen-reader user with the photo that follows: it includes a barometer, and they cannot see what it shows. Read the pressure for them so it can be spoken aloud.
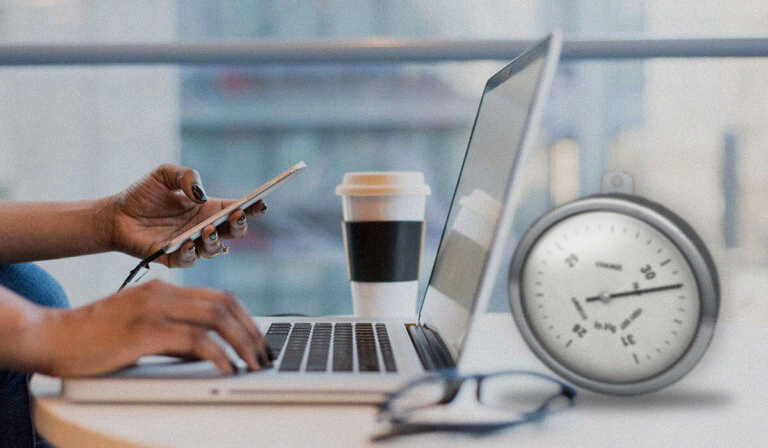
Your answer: 30.2 inHg
